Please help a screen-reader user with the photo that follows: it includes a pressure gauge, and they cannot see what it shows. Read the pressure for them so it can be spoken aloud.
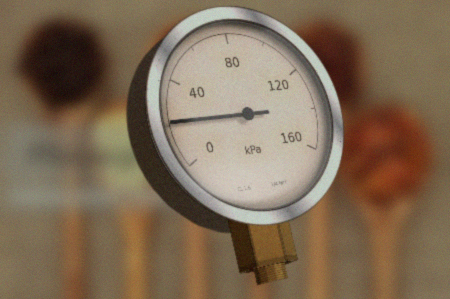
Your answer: 20 kPa
